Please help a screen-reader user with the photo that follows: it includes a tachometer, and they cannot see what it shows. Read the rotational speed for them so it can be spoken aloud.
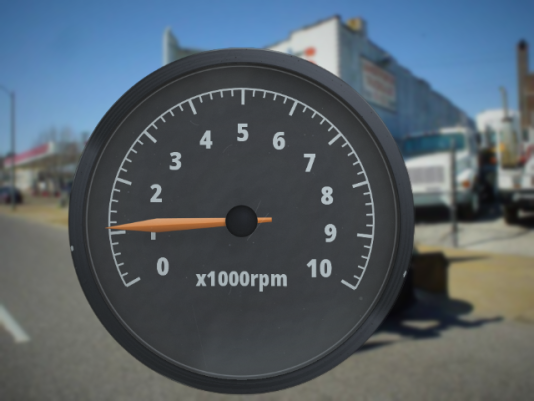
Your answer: 1100 rpm
